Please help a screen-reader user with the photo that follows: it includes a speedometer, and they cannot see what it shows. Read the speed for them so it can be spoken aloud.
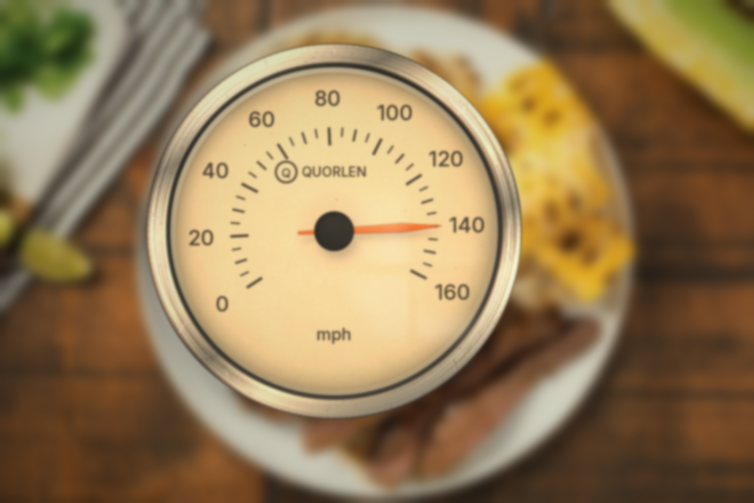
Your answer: 140 mph
